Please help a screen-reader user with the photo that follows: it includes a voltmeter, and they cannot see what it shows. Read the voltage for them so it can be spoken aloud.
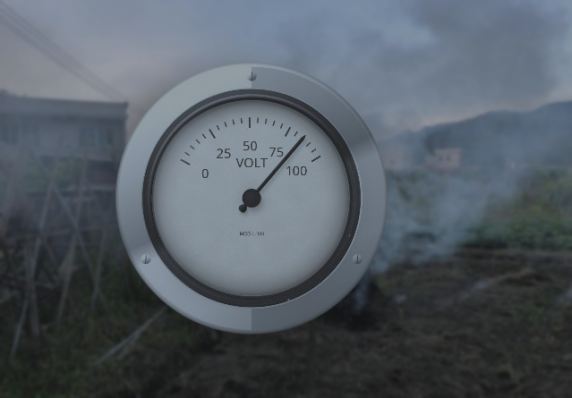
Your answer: 85 V
